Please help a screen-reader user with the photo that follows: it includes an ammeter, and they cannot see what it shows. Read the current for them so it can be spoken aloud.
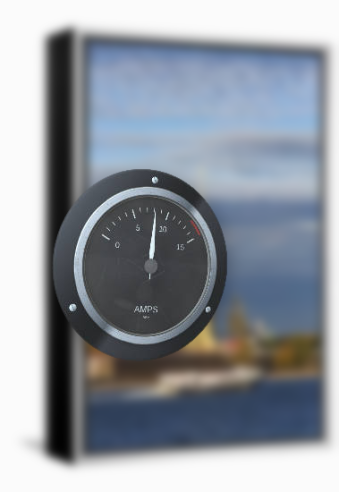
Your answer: 8 A
